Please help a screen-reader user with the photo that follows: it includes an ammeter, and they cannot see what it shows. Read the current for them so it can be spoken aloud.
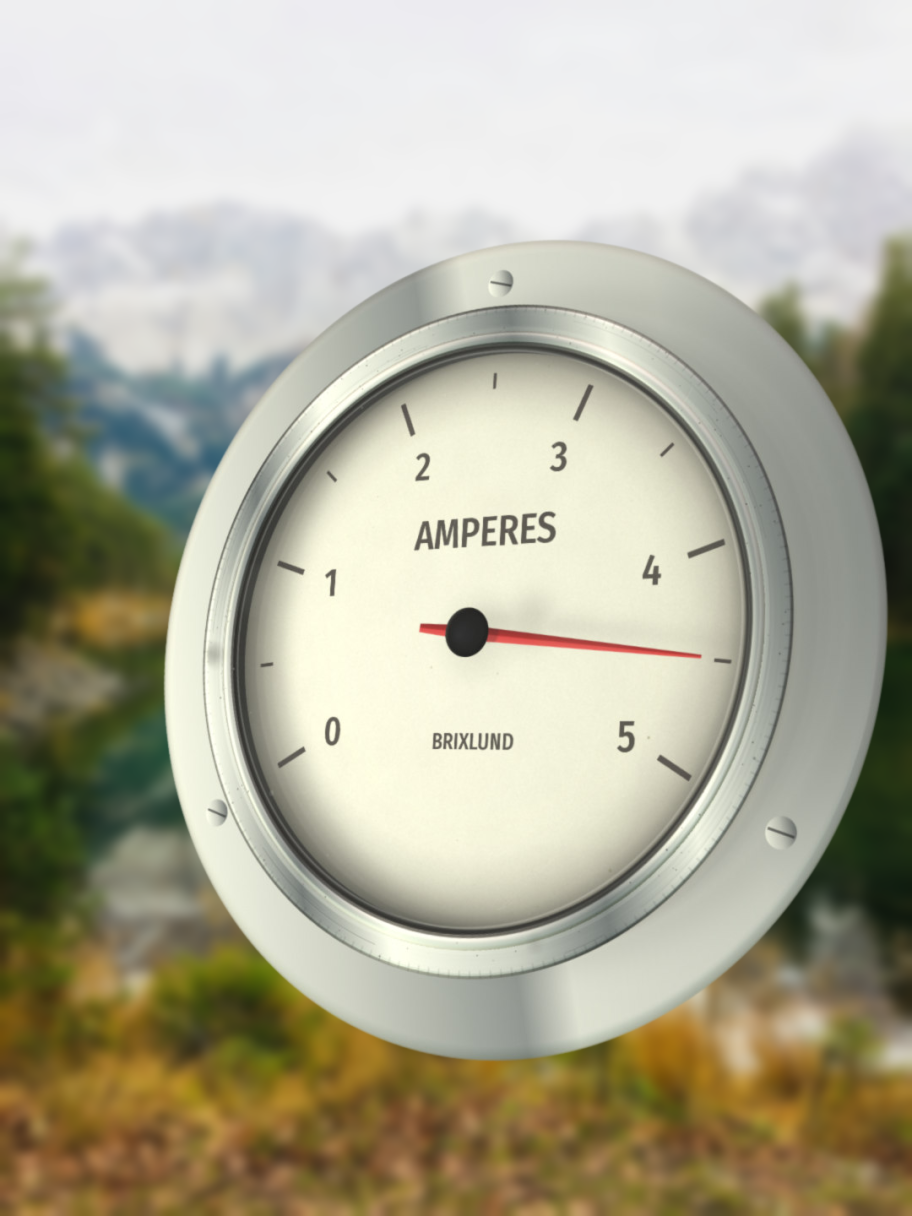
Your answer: 4.5 A
